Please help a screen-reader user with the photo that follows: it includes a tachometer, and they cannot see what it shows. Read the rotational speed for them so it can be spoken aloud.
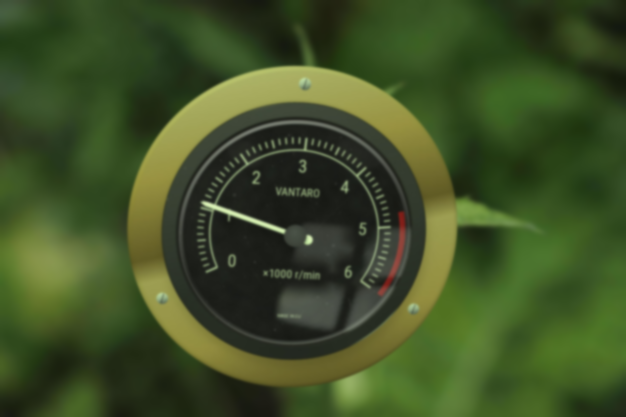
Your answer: 1100 rpm
